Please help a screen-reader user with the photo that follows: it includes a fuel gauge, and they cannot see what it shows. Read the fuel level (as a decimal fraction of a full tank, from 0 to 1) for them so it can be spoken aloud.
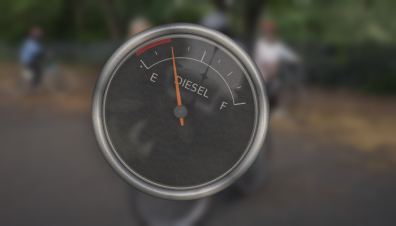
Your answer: 0.25
